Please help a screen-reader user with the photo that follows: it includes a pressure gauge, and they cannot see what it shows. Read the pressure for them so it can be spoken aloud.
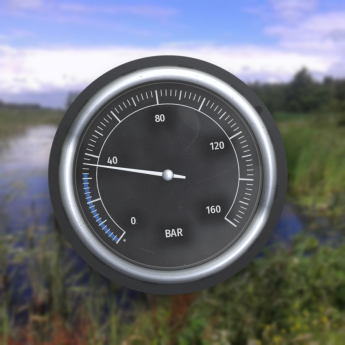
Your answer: 36 bar
